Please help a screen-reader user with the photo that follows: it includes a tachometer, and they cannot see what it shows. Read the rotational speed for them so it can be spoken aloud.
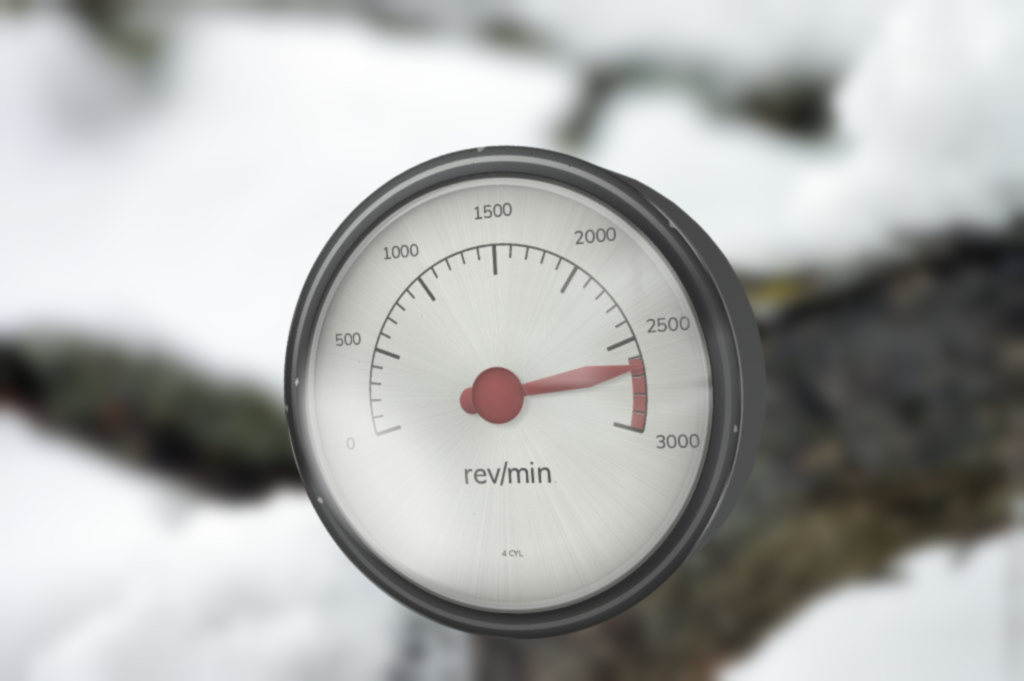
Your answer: 2650 rpm
